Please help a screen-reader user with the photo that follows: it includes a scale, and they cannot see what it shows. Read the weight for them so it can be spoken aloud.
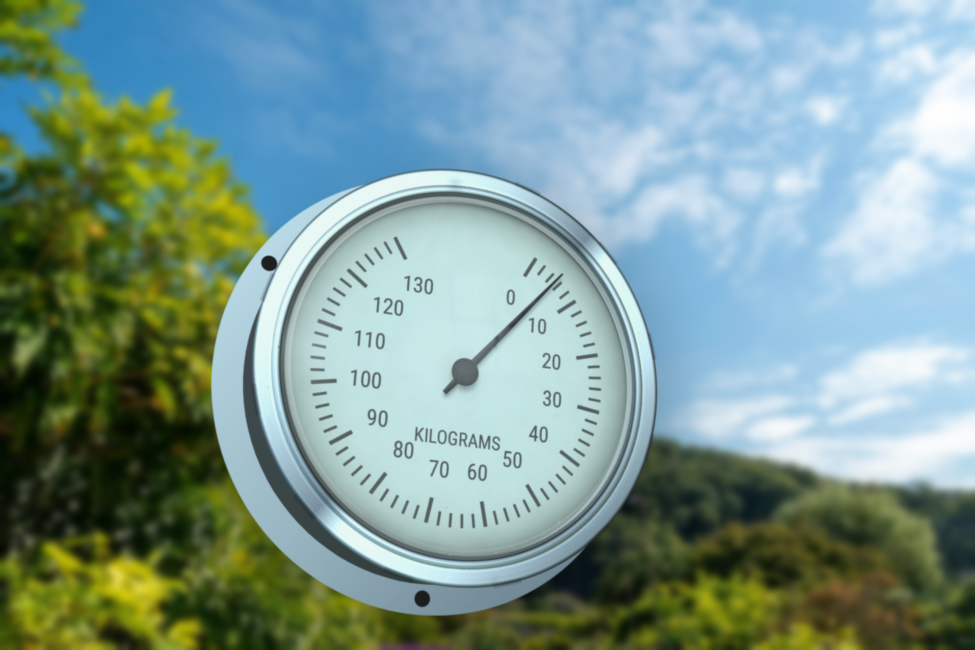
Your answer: 5 kg
